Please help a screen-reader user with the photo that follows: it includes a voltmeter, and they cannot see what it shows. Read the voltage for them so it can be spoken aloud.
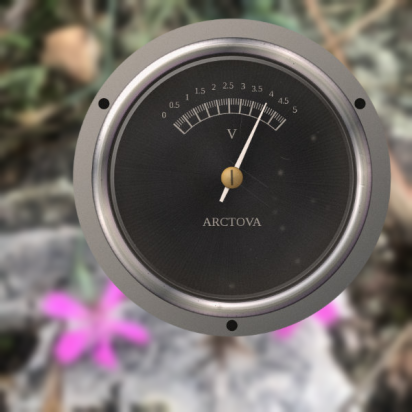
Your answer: 4 V
